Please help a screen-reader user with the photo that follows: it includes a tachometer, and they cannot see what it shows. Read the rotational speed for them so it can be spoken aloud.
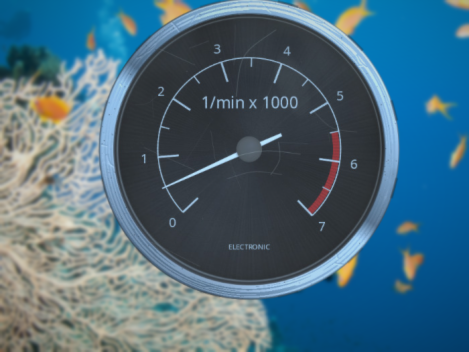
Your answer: 500 rpm
